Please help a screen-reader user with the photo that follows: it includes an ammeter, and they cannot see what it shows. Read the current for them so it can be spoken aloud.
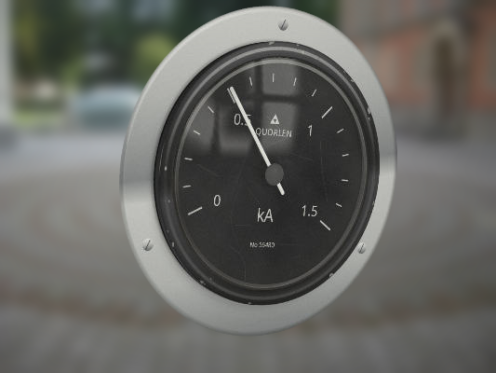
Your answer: 0.5 kA
